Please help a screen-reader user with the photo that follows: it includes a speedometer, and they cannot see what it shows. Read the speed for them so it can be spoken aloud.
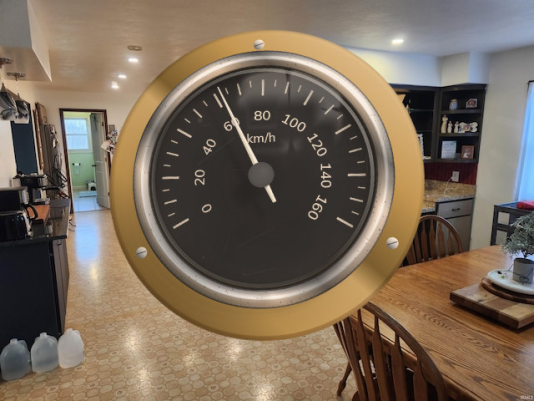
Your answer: 62.5 km/h
